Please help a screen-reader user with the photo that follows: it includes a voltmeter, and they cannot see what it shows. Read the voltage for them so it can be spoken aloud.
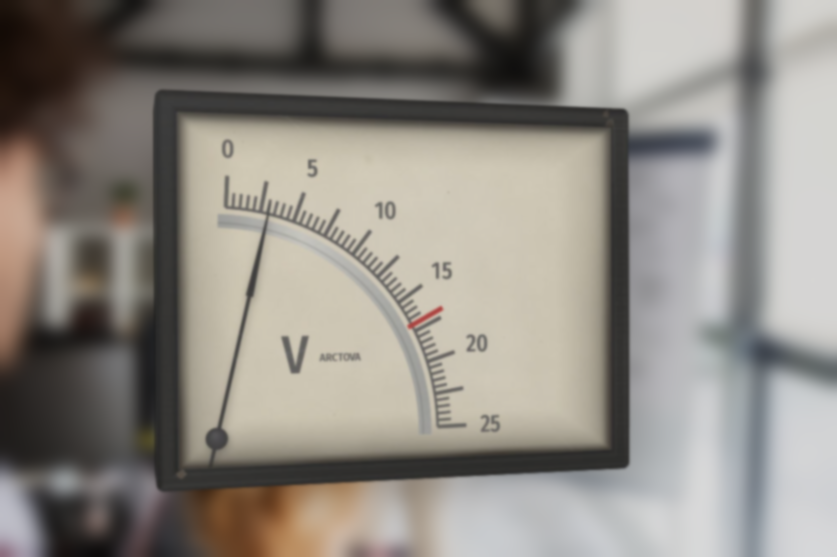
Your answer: 3 V
